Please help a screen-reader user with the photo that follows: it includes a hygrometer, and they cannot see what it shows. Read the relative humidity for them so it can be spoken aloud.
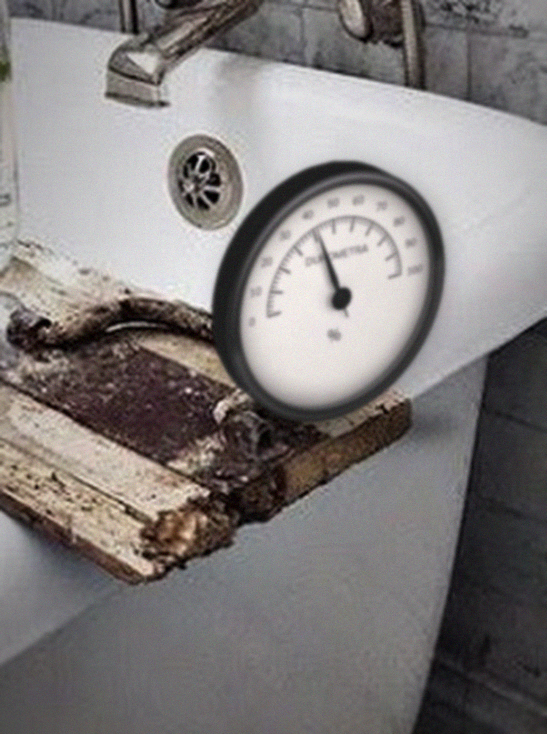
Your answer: 40 %
